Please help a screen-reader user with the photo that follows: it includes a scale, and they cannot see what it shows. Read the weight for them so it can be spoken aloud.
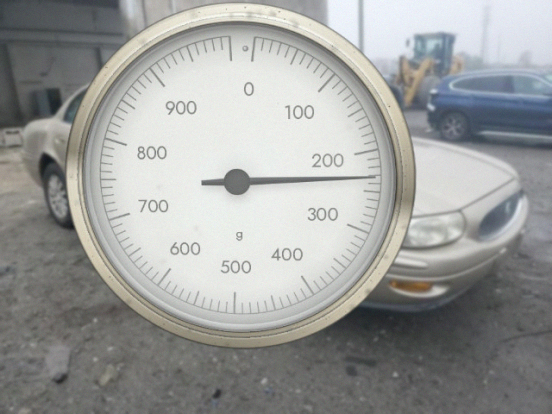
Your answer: 230 g
